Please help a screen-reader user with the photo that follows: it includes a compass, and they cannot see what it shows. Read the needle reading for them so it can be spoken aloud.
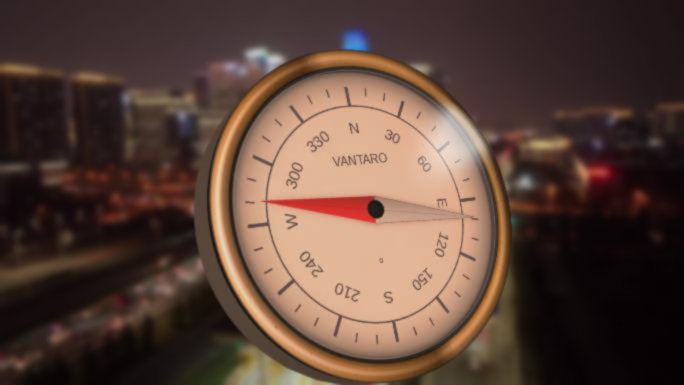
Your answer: 280 °
